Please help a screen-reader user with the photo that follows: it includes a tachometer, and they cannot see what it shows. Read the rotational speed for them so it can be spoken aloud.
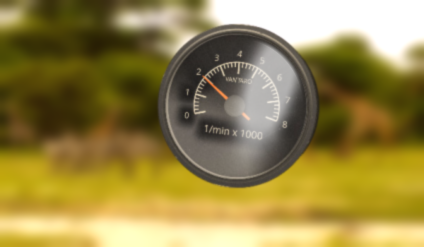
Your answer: 2000 rpm
